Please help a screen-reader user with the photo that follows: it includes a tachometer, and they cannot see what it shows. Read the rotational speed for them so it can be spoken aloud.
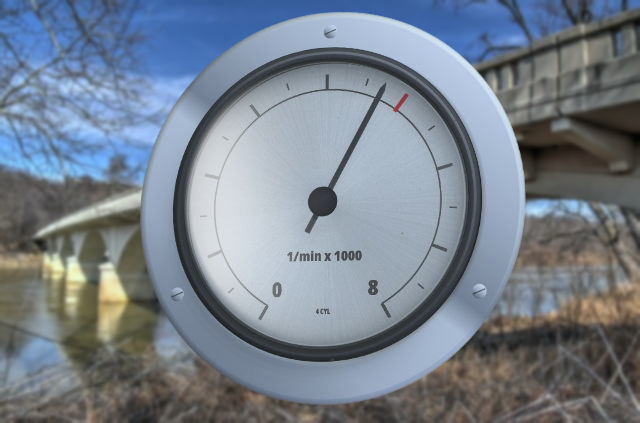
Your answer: 4750 rpm
